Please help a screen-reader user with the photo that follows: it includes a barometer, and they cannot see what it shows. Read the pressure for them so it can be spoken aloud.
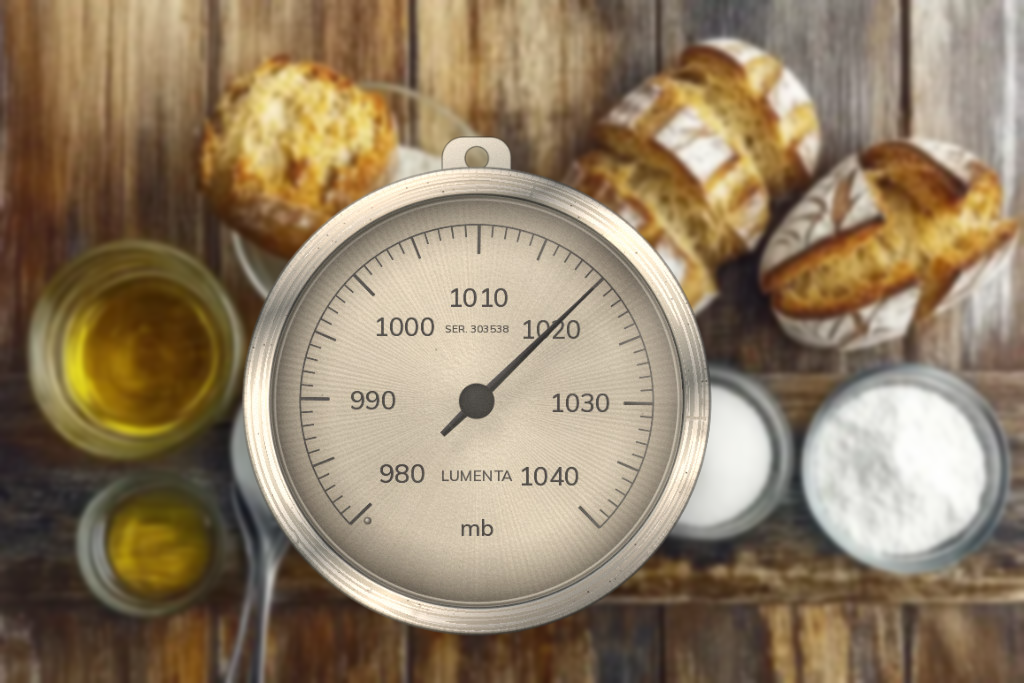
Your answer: 1020 mbar
